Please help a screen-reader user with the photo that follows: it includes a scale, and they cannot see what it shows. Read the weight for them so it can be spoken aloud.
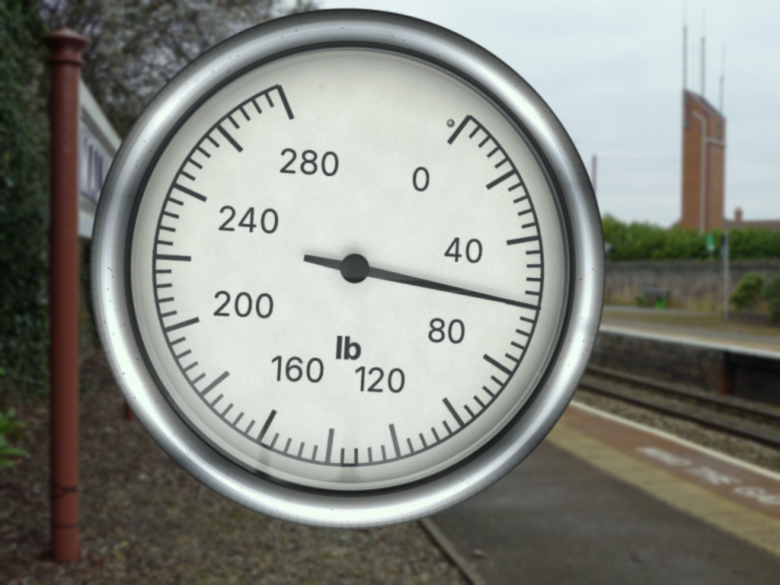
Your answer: 60 lb
